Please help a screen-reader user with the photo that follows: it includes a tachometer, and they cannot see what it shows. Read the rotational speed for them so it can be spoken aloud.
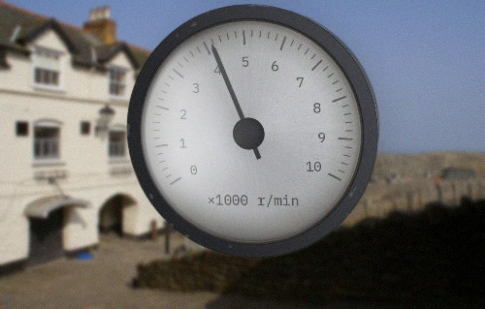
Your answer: 4200 rpm
